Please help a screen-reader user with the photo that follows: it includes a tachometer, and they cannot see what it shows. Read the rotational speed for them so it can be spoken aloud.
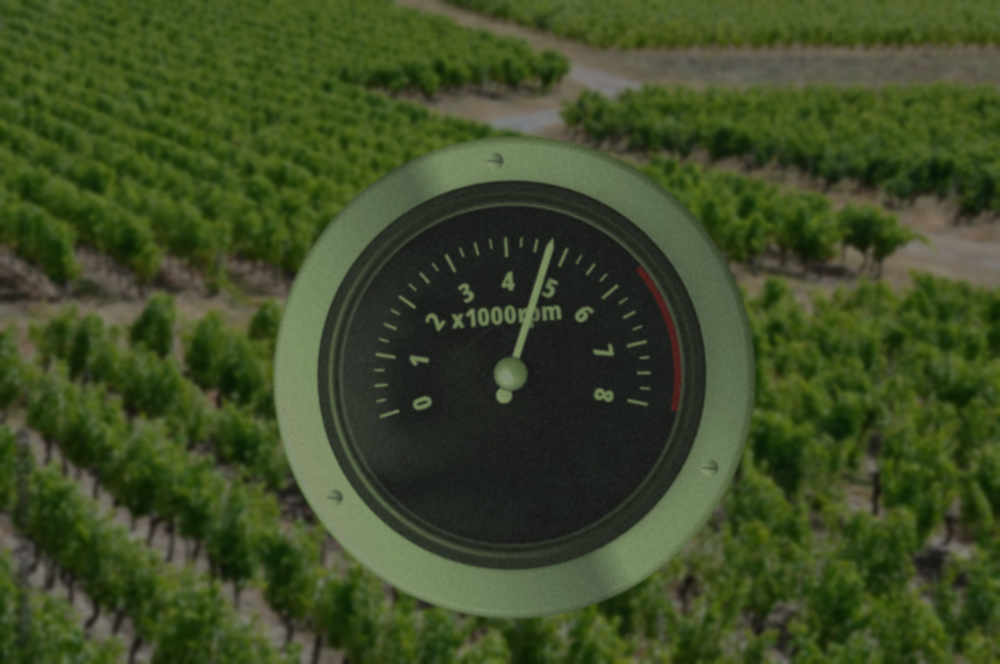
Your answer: 4750 rpm
